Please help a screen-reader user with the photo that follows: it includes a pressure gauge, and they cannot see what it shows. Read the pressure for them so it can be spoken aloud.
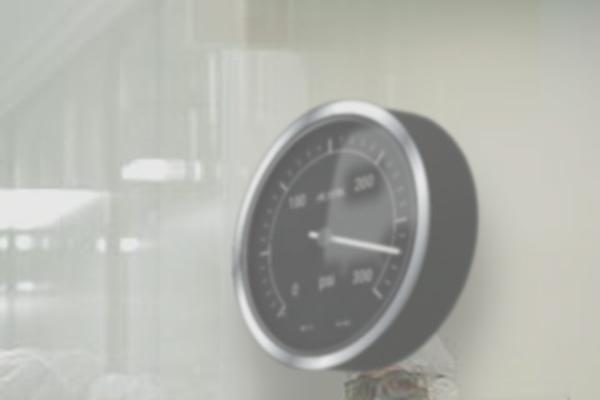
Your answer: 270 psi
